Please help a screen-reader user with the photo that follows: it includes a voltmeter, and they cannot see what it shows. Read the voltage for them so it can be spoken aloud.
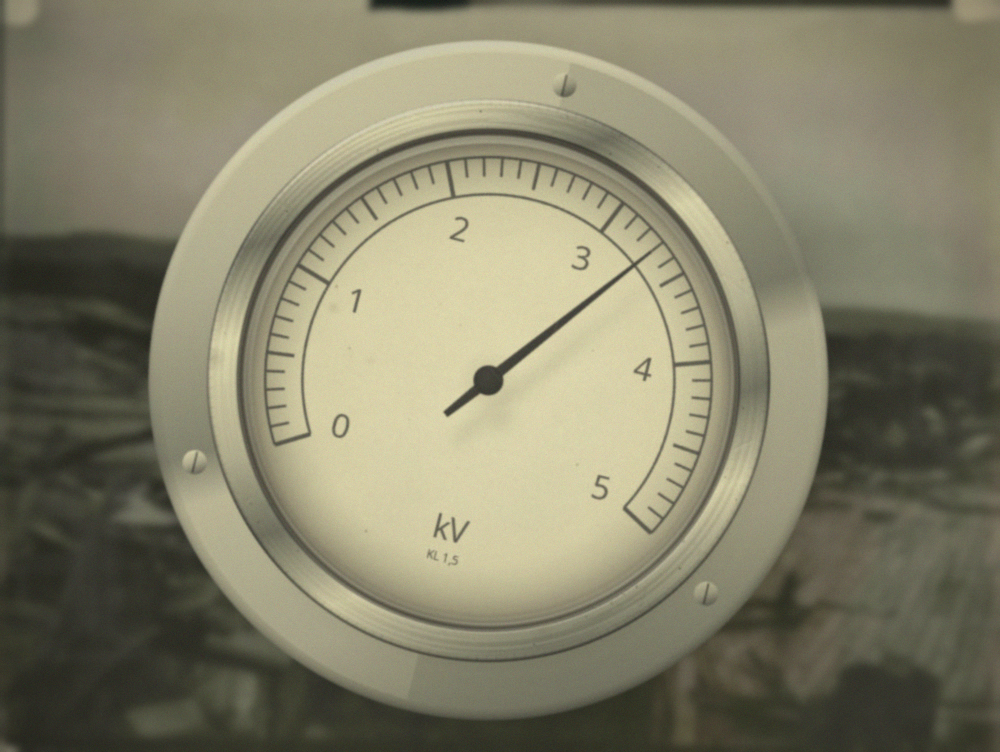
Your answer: 3.3 kV
